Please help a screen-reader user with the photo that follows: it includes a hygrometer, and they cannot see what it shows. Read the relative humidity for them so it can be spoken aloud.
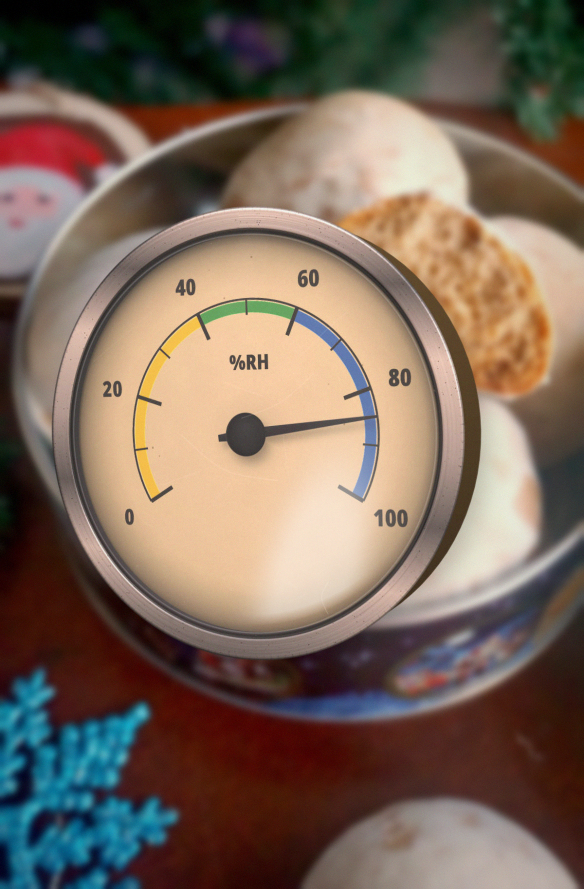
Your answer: 85 %
